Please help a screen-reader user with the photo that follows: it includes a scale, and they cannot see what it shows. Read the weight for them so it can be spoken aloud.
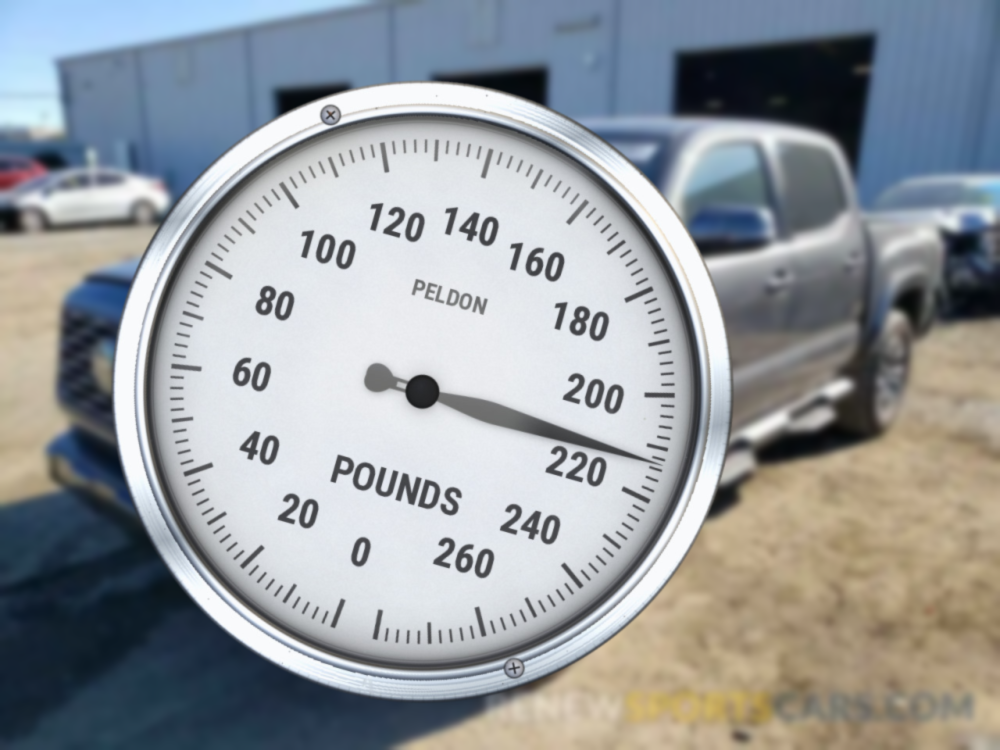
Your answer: 213 lb
